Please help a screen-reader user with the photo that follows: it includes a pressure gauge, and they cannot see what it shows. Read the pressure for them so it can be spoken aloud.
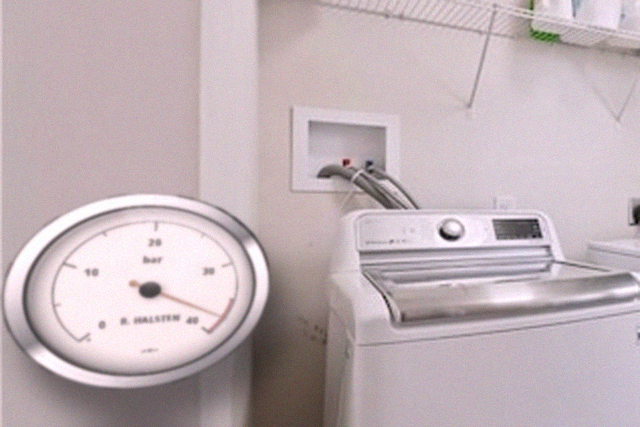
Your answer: 37.5 bar
